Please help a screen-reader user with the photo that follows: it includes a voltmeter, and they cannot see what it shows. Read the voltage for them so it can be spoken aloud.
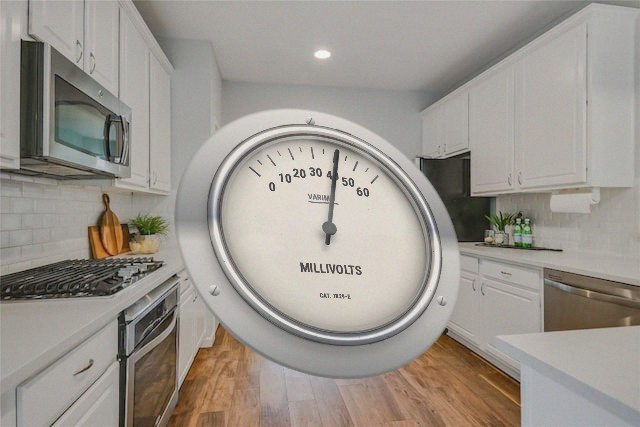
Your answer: 40 mV
